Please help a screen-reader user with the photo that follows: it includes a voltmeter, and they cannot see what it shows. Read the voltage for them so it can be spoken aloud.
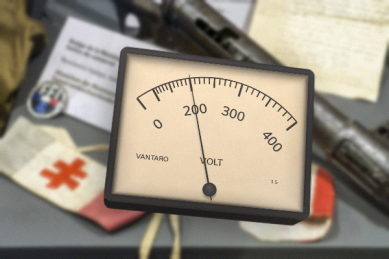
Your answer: 200 V
